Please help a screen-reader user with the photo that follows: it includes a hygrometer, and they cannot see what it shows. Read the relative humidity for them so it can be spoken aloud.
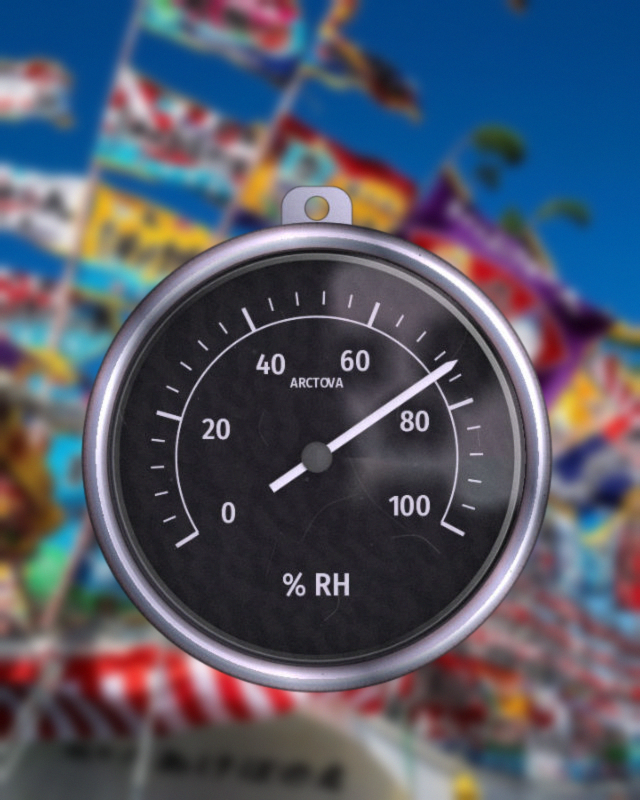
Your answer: 74 %
